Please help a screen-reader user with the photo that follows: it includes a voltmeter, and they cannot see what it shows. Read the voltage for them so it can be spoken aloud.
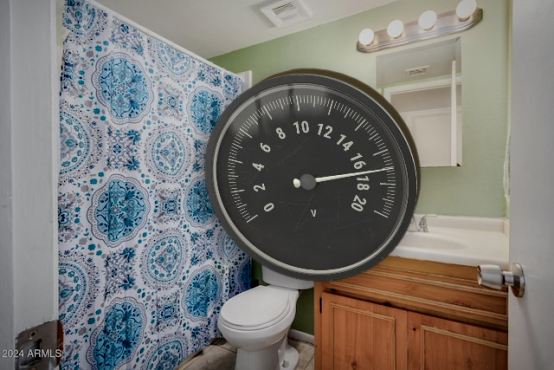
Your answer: 17 V
